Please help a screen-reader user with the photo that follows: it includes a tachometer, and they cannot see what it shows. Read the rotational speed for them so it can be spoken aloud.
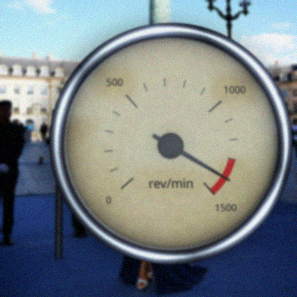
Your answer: 1400 rpm
